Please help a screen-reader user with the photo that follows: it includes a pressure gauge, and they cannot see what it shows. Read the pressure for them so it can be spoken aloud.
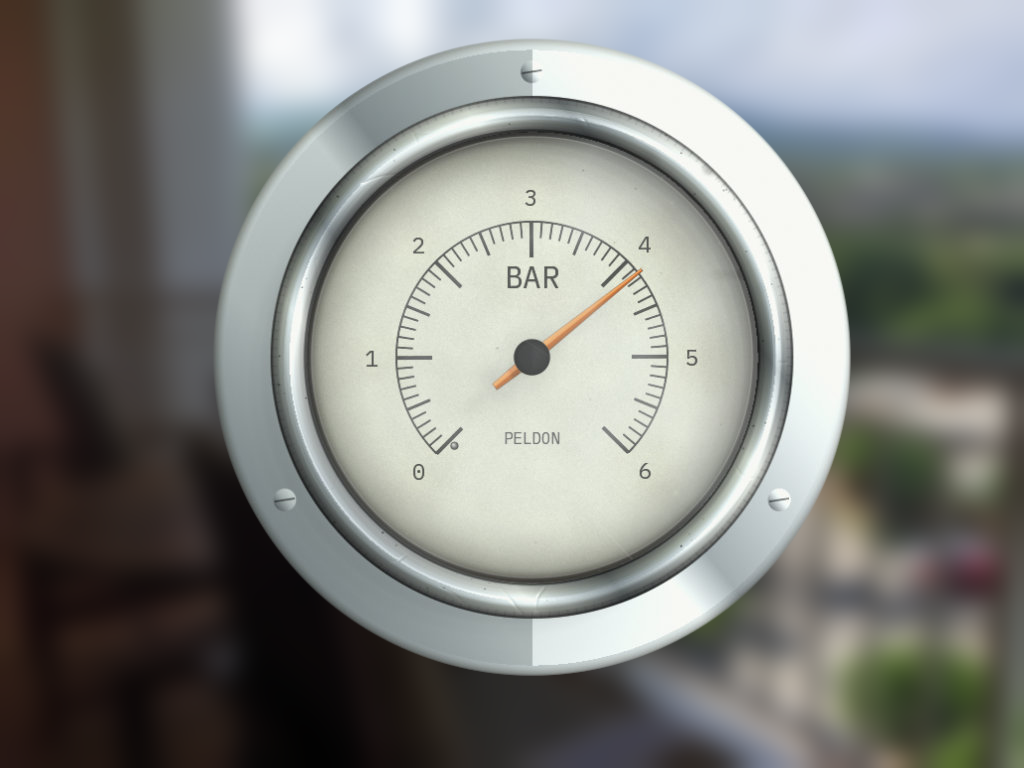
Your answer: 4.15 bar
